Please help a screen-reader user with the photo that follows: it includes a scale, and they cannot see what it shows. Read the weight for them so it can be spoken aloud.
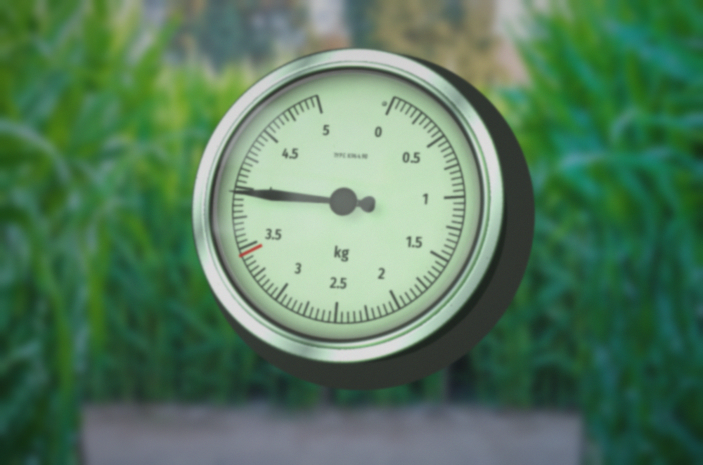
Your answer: 3.95 kg
